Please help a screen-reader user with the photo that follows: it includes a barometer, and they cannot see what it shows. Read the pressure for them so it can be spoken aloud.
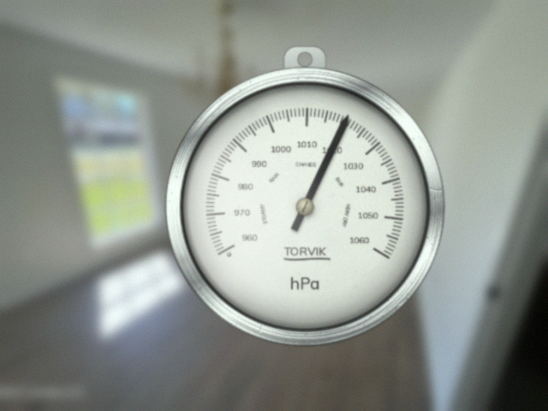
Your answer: 1020 hPa
